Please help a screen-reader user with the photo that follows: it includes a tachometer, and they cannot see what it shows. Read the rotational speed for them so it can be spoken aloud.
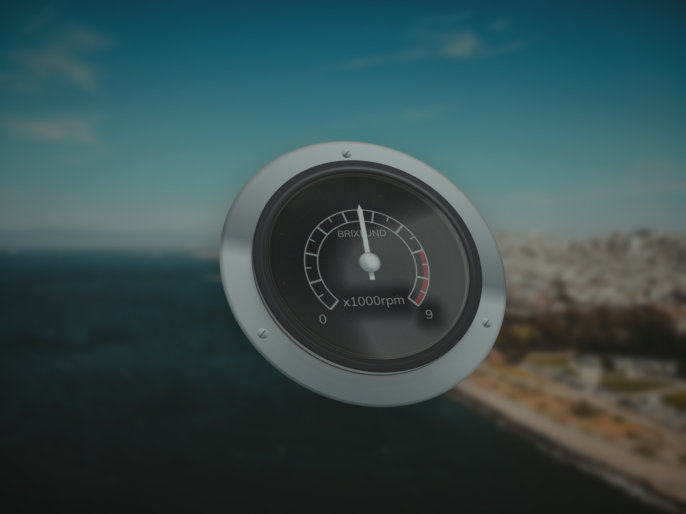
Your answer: 4500 rpm
